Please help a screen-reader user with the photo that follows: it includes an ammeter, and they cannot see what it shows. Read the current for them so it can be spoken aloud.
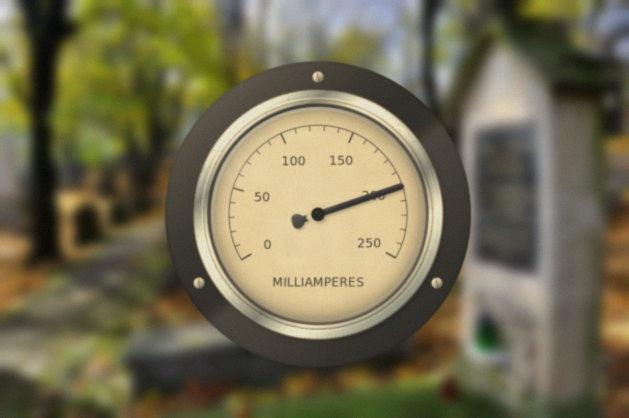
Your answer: 200 mA
